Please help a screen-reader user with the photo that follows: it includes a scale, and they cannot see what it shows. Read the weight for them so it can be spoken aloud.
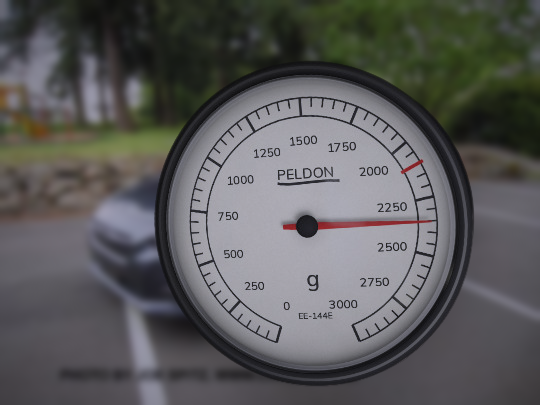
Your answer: 2350 g
